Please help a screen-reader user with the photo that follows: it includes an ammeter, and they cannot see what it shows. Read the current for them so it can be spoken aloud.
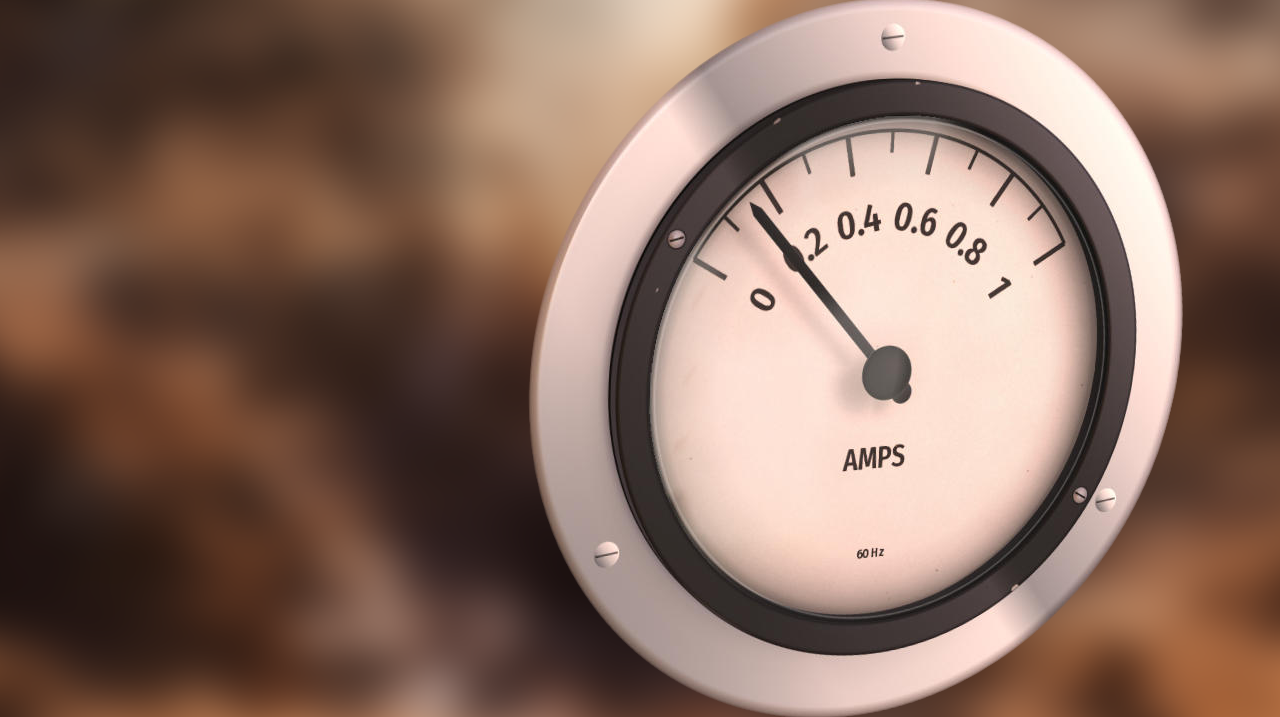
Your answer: 0.15 A
